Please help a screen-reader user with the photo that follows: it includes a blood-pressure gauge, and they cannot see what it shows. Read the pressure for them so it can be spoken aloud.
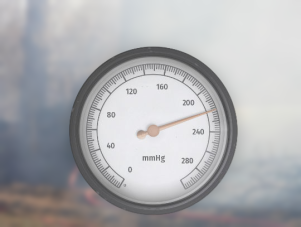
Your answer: 220 mmHg
